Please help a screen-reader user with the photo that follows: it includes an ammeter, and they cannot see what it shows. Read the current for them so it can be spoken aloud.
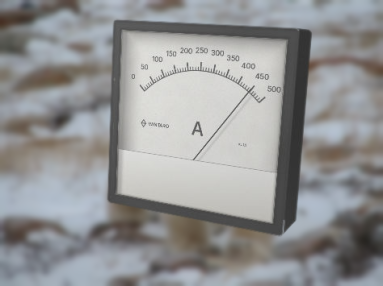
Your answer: 450 A
